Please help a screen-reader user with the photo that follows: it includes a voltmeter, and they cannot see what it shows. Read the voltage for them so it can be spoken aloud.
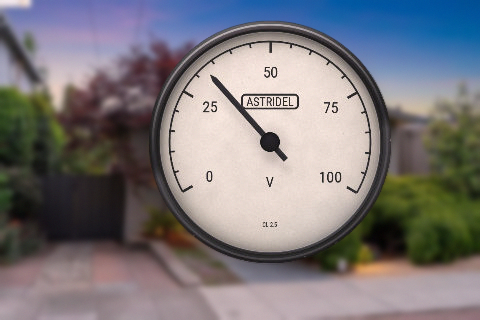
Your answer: 32.5 V
